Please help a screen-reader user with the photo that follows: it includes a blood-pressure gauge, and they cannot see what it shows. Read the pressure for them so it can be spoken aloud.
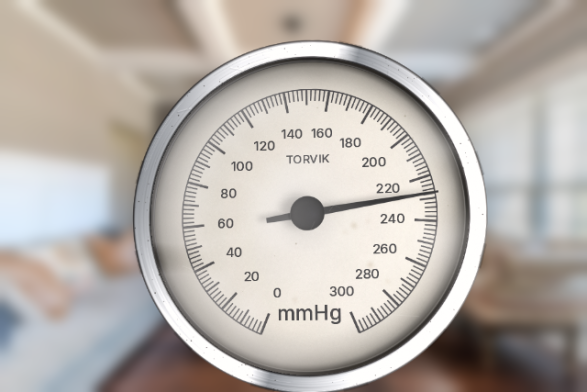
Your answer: 228 mmHg
